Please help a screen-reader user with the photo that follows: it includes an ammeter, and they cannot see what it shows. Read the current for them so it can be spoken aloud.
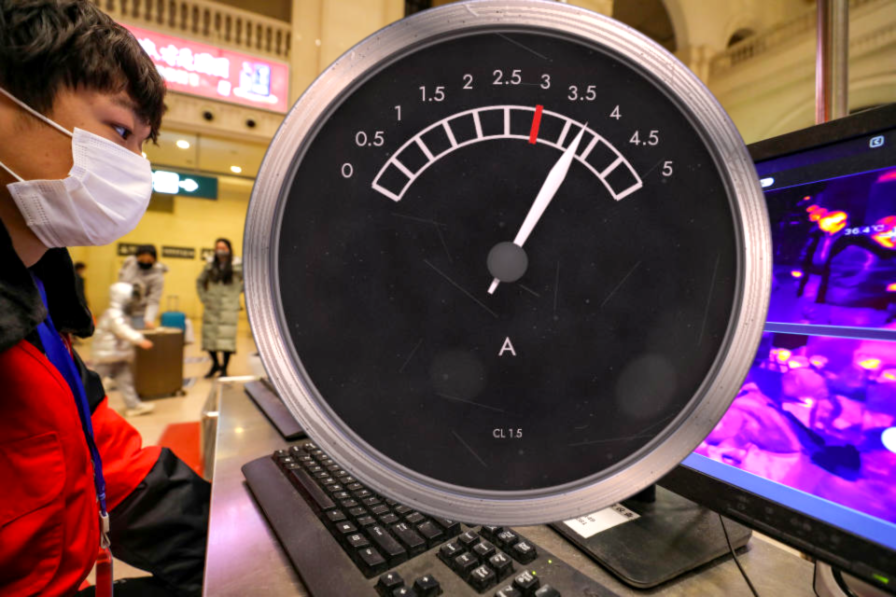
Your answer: 3.75 A
